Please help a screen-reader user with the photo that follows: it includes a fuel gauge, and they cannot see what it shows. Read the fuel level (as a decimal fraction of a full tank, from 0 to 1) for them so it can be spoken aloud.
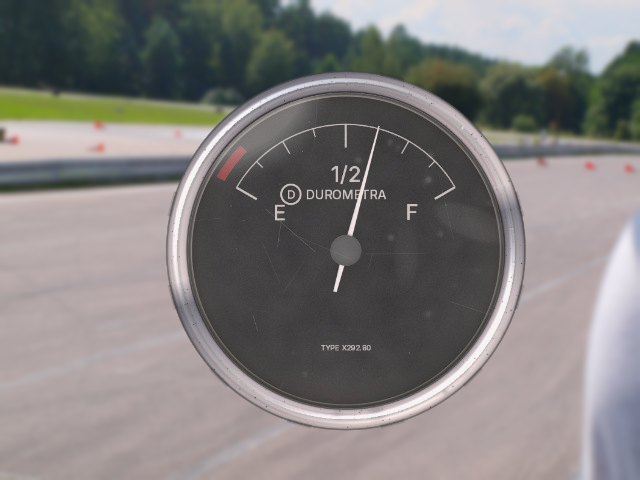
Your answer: 0.625
